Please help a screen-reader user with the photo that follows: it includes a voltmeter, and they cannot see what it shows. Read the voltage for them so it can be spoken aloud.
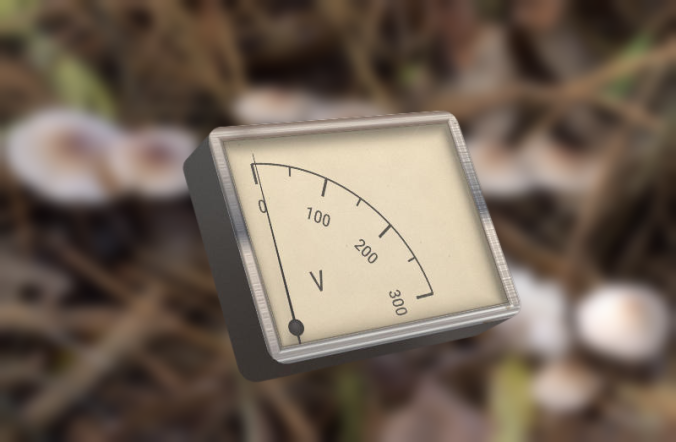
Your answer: 0 V
